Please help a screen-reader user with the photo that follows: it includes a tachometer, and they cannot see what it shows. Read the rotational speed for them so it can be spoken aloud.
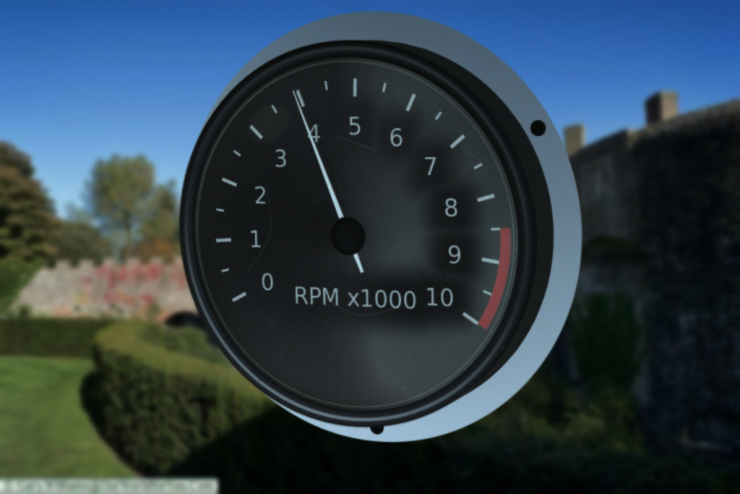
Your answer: 4000 rpm
